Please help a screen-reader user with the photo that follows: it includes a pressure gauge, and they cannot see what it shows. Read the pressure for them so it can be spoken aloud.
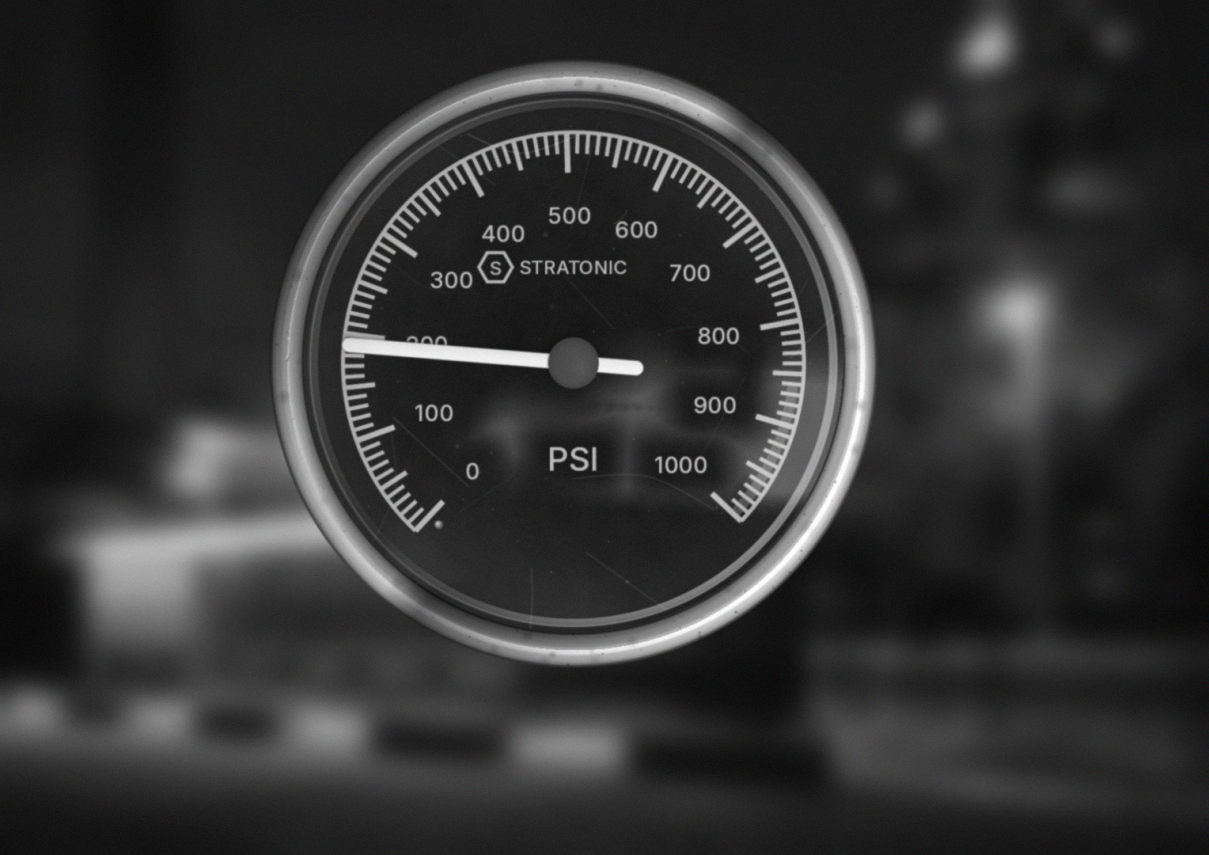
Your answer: 190 psi
